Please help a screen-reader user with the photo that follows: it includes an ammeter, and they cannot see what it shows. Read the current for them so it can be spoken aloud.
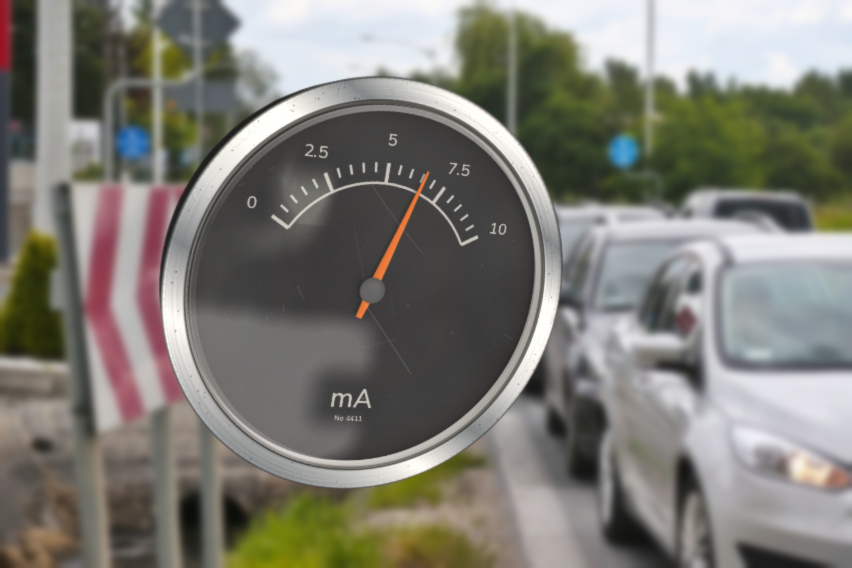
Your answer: 6.5 mA
